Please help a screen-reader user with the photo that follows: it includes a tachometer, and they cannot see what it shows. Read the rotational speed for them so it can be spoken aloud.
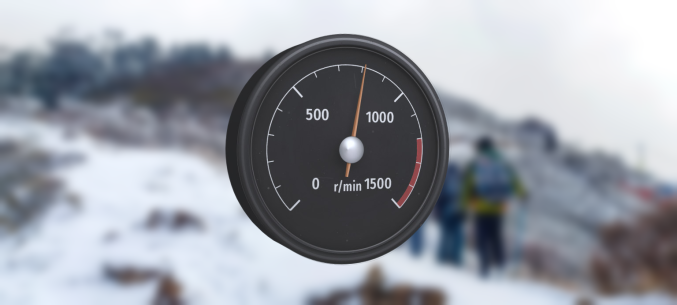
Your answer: 800 rpm
